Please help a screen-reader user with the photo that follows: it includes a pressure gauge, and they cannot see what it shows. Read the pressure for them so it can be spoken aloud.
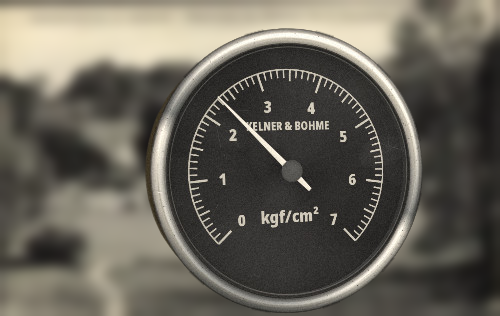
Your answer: 2.3 kg/cm²
